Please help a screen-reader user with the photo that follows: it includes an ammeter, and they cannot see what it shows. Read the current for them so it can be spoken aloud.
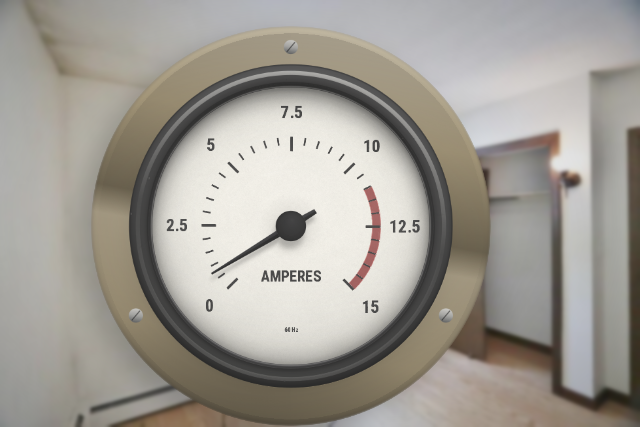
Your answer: 0.75 A
